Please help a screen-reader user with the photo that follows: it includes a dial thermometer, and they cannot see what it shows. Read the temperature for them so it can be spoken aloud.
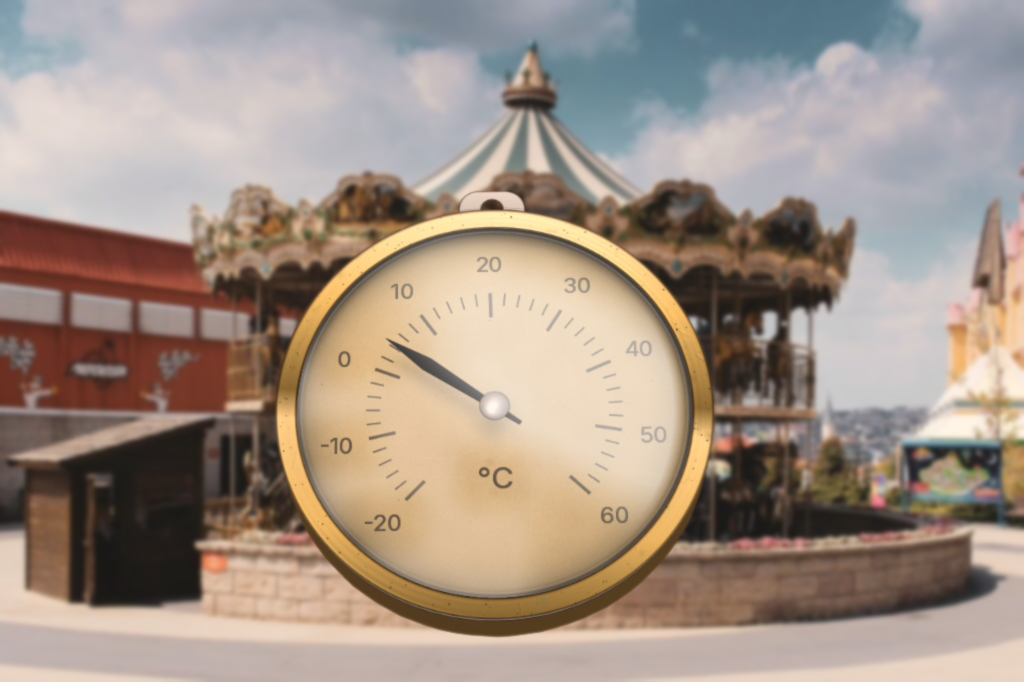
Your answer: 4 °C
